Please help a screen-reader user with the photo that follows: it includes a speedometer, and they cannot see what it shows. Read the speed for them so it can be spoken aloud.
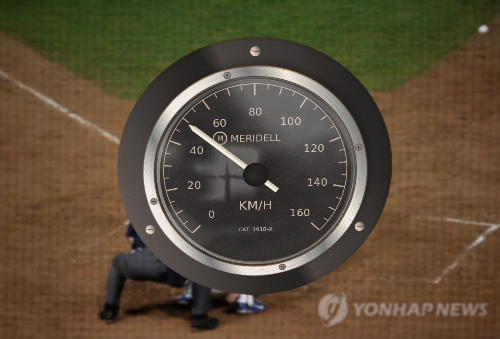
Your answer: 50 km/h
